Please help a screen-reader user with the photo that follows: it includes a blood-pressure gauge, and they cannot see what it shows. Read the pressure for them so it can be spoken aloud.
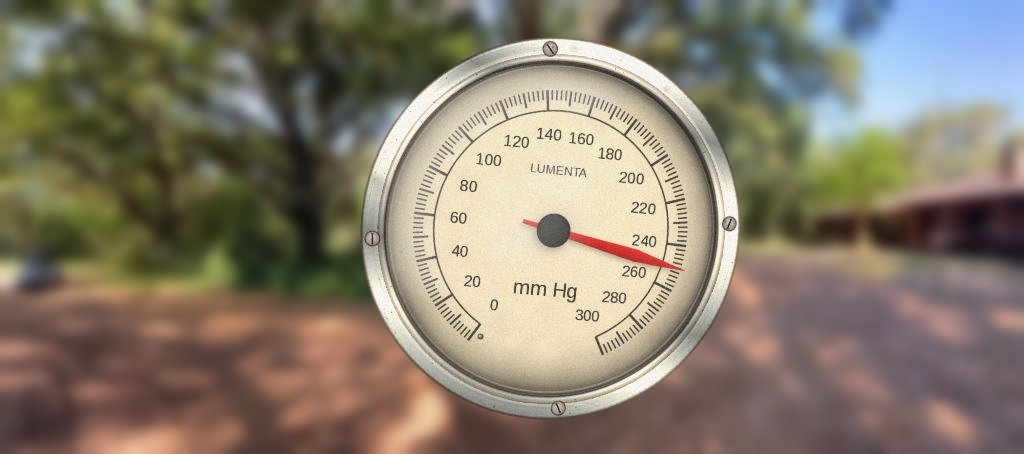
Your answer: 250 mmHg
